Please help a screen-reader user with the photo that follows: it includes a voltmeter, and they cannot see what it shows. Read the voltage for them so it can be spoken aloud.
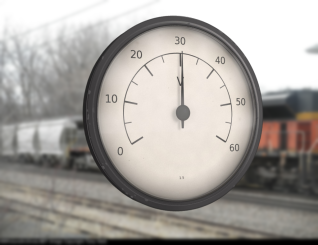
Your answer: 30 V
